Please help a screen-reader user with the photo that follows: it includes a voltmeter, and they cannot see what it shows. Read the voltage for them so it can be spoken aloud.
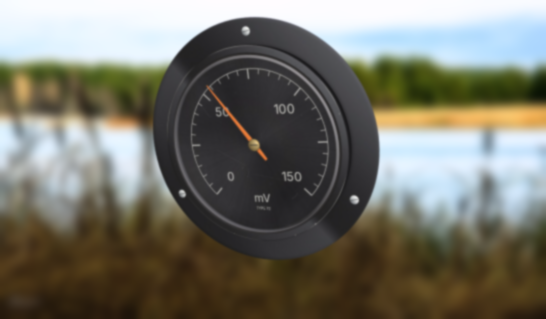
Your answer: 55 mV
